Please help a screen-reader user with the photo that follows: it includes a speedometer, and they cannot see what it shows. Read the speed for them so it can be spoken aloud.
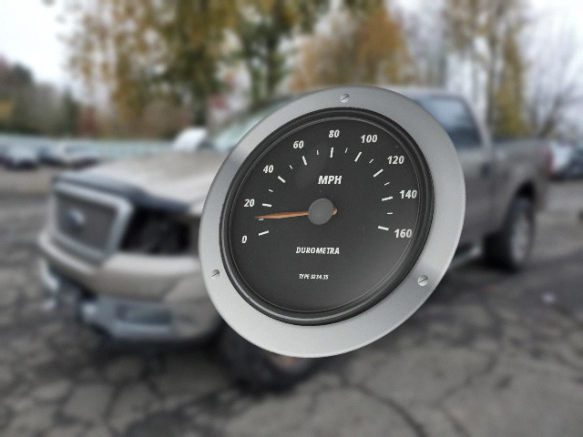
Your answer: 10 mph
